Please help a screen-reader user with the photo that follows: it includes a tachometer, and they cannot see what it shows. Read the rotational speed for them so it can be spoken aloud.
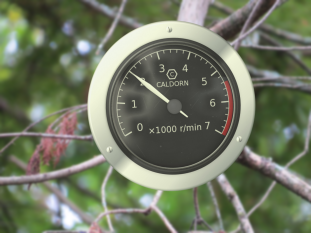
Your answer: 2000 rpm
